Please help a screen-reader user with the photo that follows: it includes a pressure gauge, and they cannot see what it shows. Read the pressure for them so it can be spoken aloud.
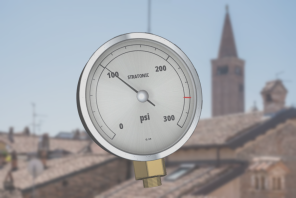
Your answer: 100 psi
